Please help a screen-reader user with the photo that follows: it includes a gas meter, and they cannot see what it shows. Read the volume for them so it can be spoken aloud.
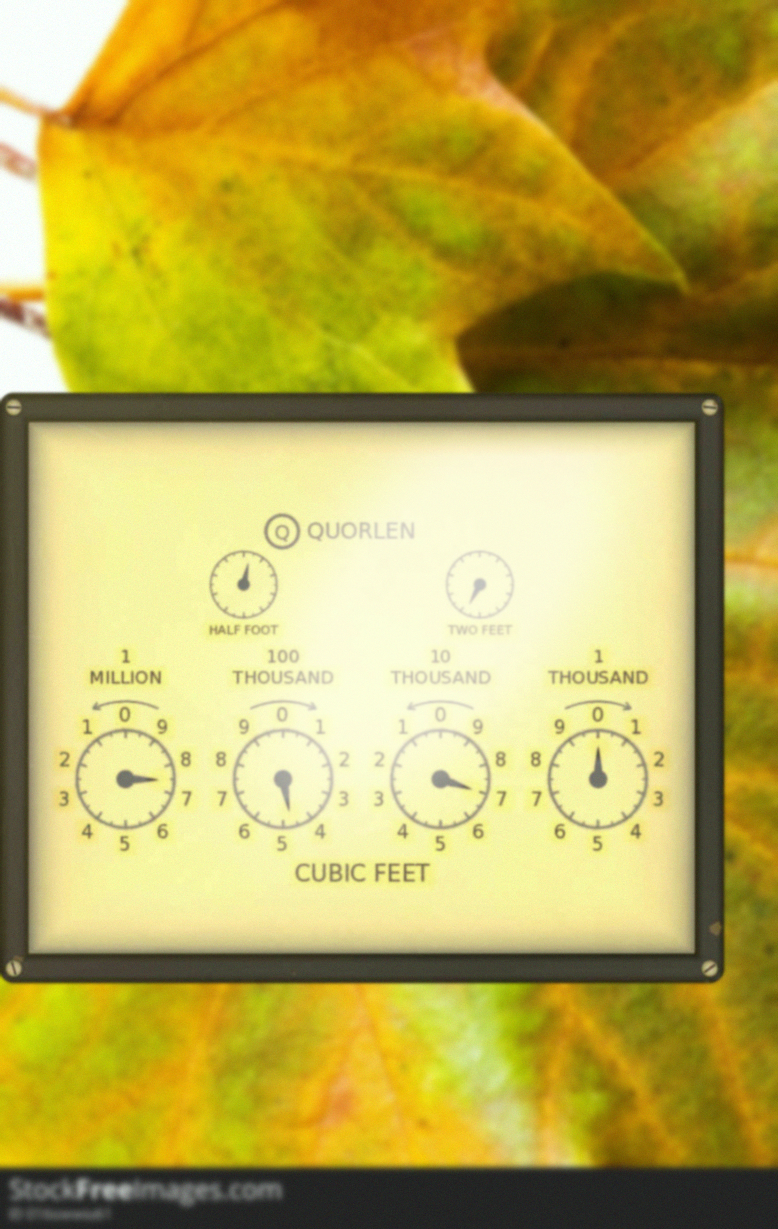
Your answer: 747000 ft³
